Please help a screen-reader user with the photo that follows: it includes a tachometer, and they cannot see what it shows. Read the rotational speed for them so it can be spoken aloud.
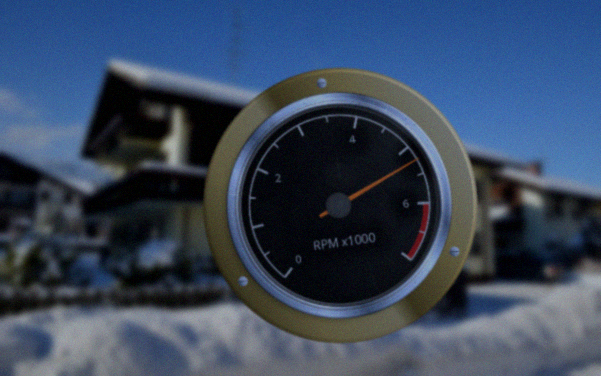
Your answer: 5250 rpm
